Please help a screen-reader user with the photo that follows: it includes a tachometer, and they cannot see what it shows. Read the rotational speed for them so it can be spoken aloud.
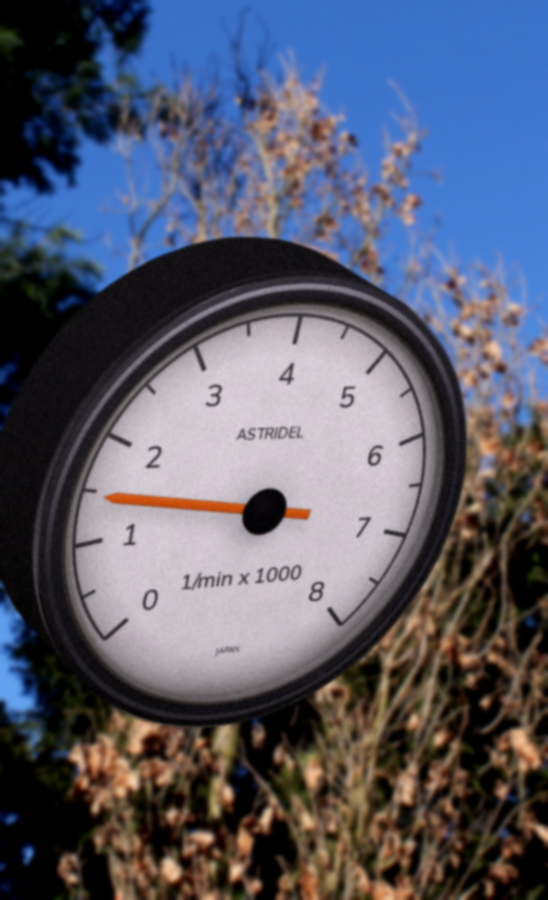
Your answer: 1500 rpm
